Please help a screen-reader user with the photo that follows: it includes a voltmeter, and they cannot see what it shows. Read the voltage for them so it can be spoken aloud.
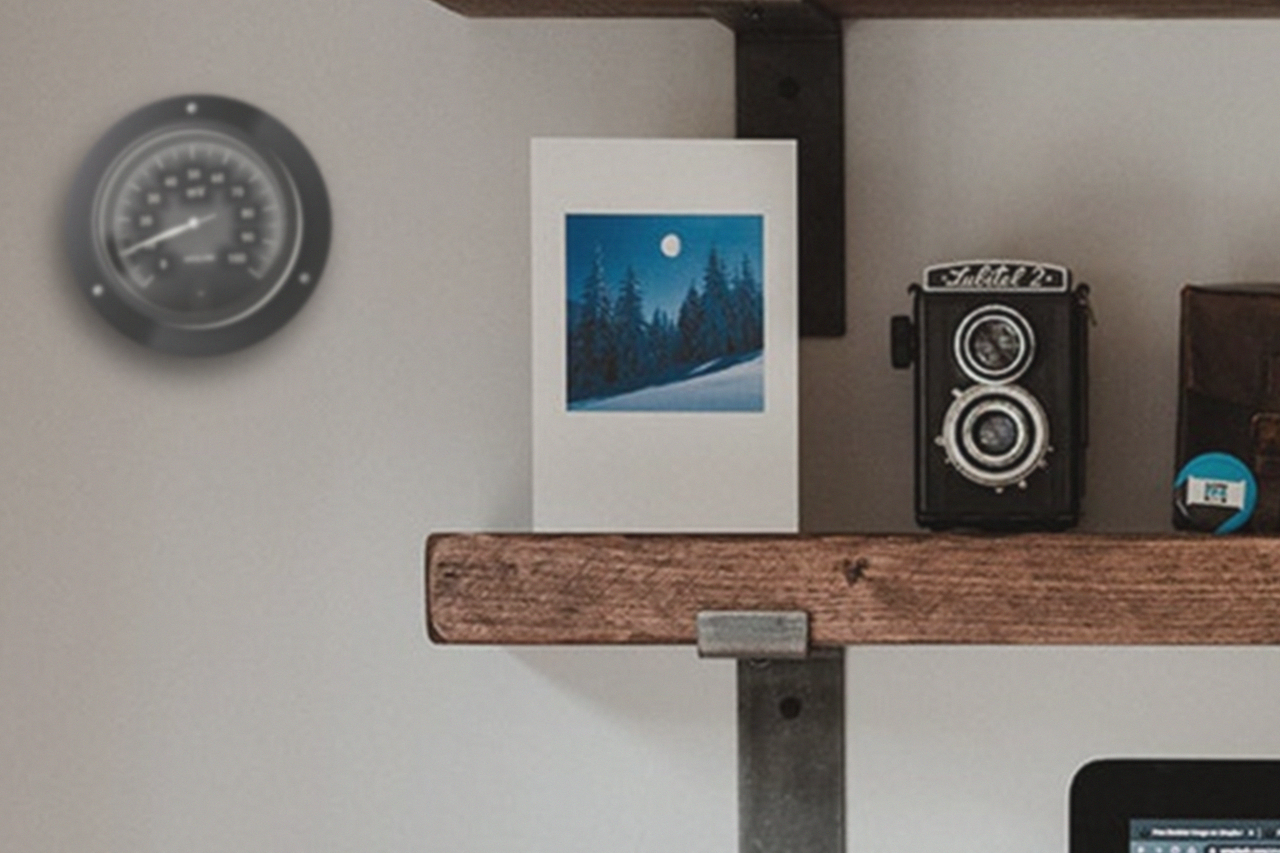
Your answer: 10 mV
